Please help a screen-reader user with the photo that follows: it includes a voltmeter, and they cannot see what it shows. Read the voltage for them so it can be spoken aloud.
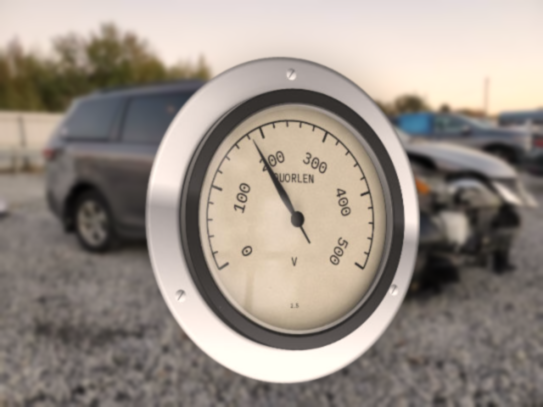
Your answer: 180 V
